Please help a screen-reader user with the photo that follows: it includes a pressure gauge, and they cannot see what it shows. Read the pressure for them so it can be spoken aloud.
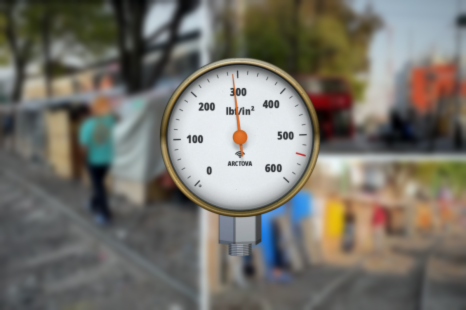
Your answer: 290 psi
